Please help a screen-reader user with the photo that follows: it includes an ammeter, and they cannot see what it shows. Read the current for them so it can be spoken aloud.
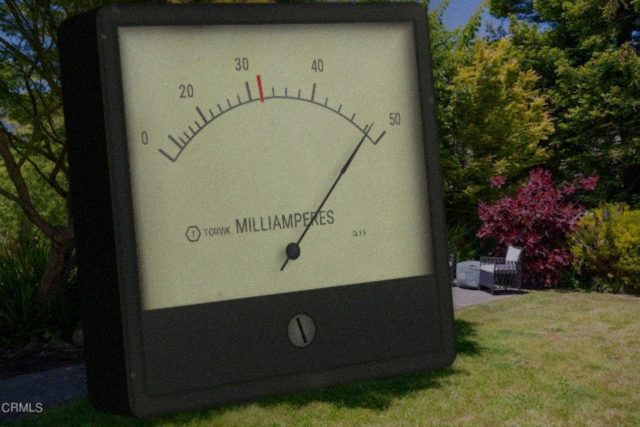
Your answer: 48 mA
